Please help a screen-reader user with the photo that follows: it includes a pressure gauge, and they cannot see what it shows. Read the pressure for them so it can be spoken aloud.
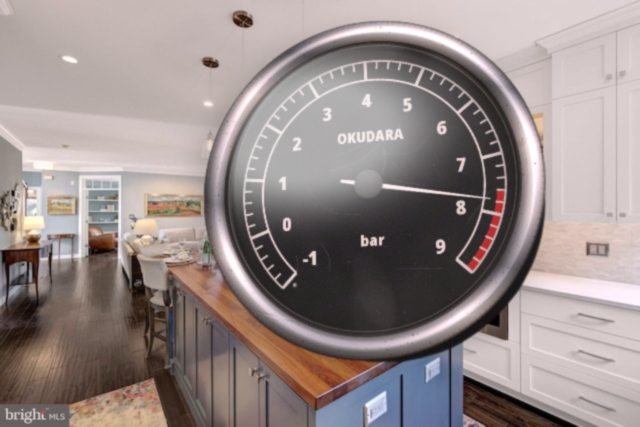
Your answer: 7.8 bar
